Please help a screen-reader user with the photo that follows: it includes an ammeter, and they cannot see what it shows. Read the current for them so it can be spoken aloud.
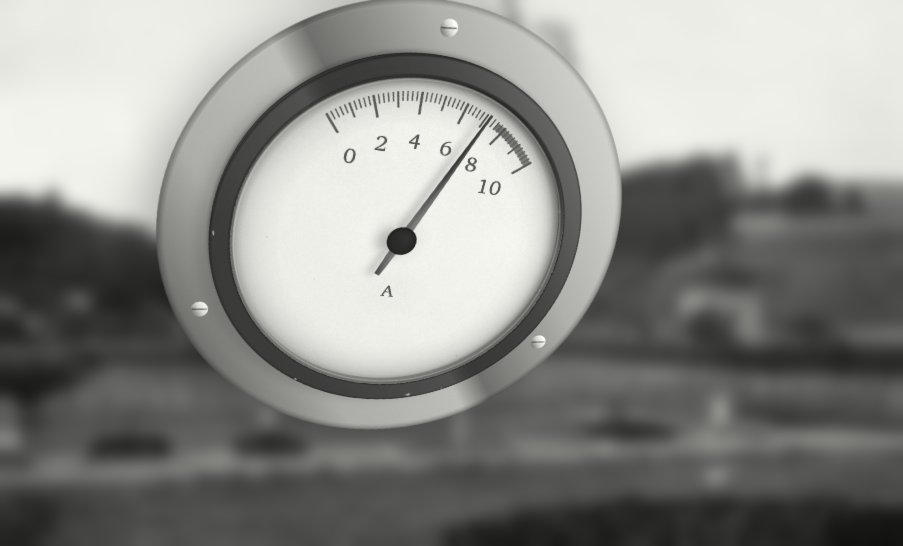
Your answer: 7 A
